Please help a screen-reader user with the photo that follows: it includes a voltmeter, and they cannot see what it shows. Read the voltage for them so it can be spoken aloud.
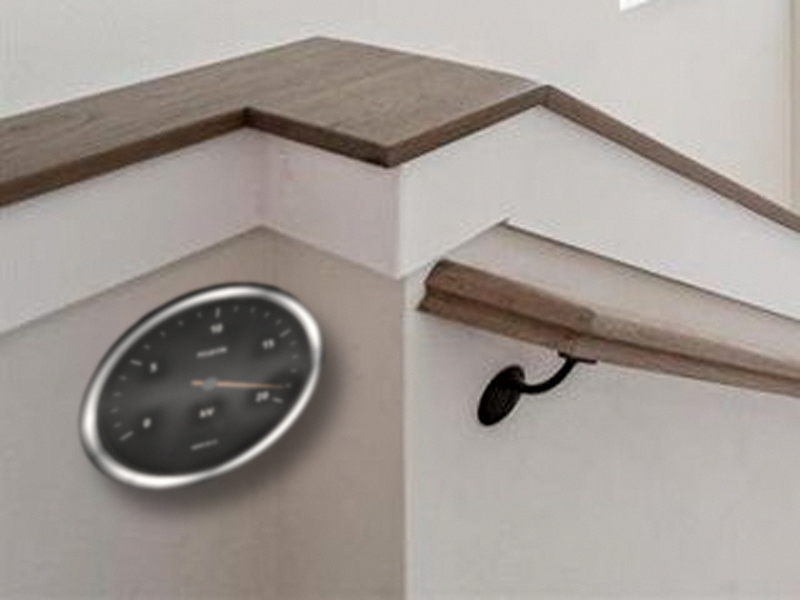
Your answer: 19 kV
